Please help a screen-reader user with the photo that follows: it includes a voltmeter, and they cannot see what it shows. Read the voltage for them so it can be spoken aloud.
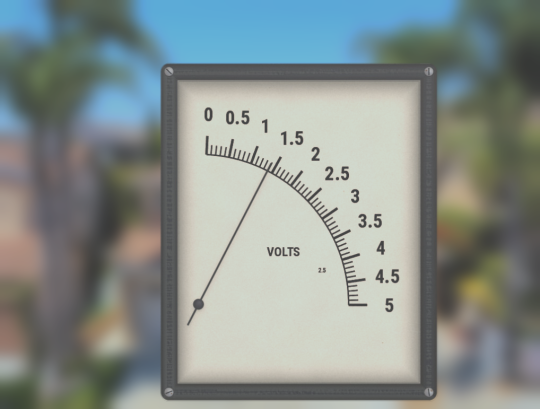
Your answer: 1.4 V
